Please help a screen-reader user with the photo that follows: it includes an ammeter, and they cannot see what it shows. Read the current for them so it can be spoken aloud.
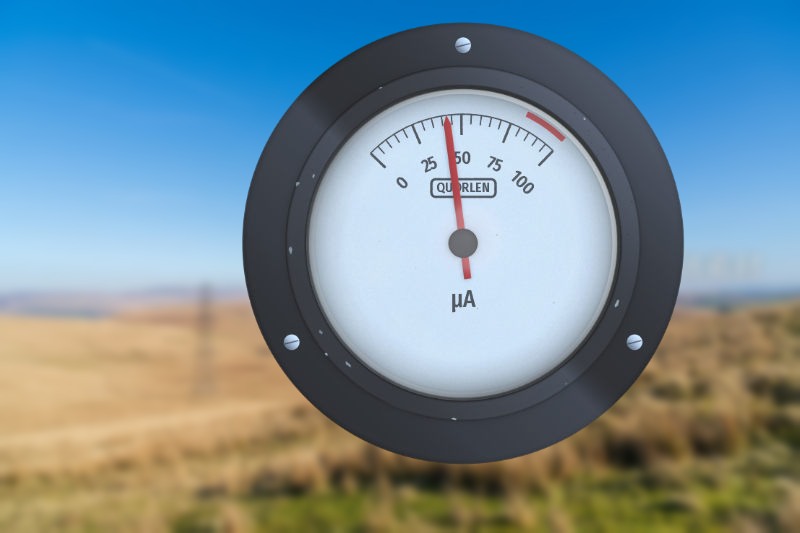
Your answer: 42.5 µA
